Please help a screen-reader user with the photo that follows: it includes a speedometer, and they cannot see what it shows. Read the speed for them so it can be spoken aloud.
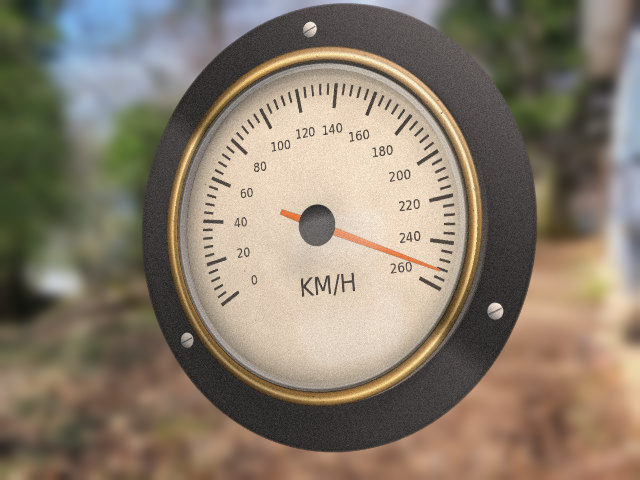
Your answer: 252 km/h
